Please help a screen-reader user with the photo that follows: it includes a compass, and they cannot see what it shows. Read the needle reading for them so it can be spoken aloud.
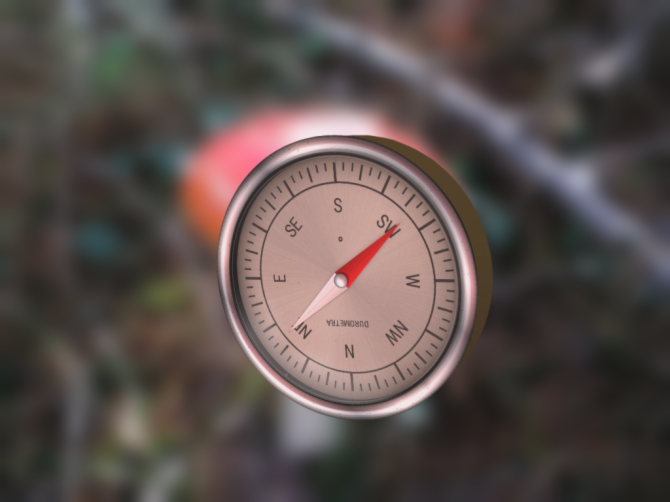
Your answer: 230 °
